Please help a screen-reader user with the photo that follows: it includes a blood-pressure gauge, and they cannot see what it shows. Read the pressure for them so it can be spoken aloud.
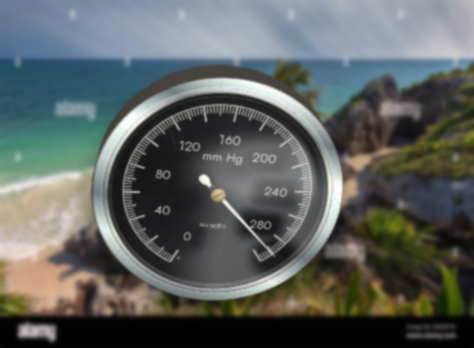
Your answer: 290 mmHg
